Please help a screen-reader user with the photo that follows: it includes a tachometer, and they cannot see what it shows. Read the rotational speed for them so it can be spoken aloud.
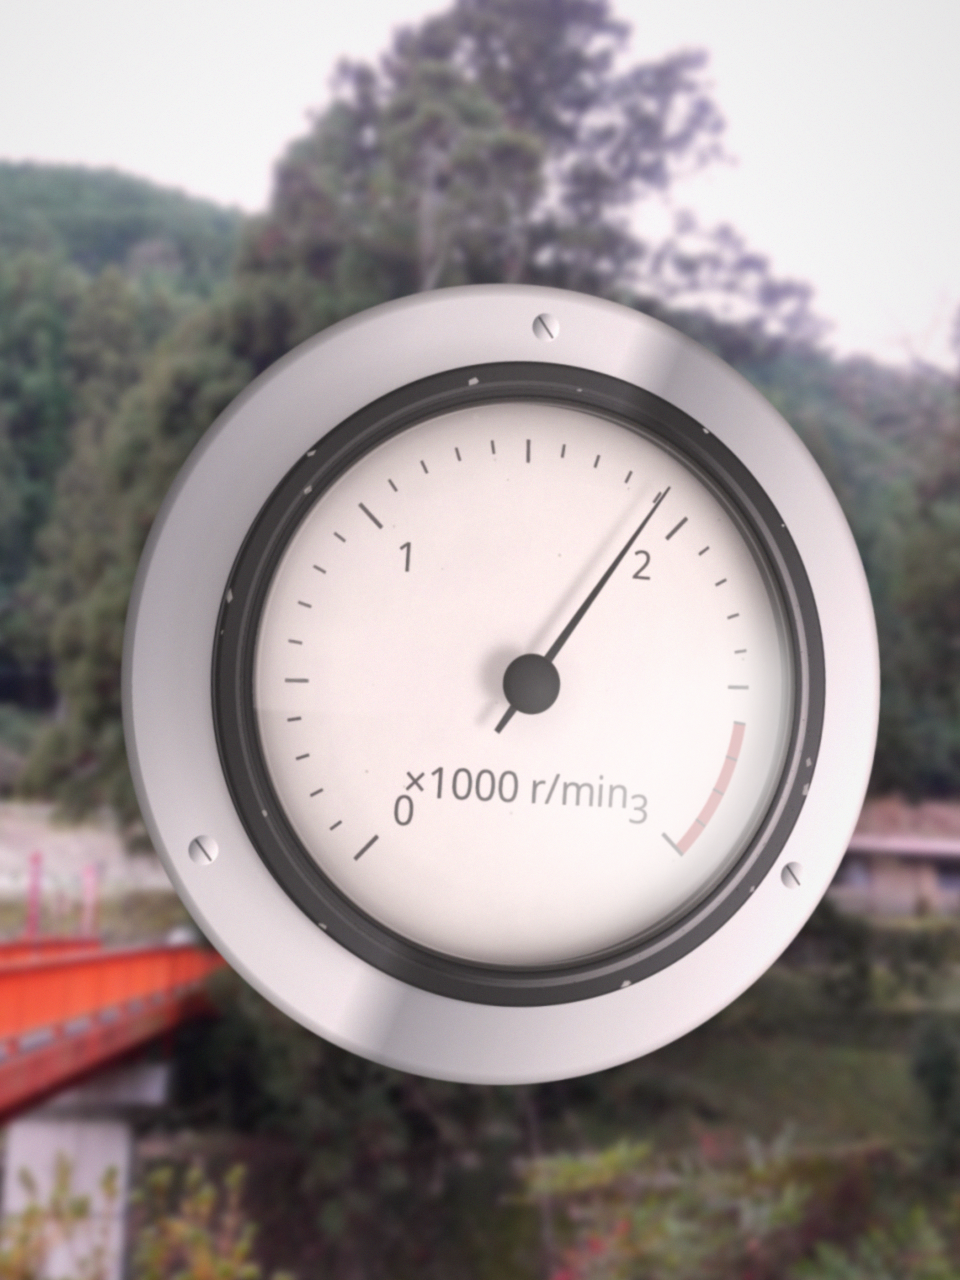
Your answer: 1900 rpm
